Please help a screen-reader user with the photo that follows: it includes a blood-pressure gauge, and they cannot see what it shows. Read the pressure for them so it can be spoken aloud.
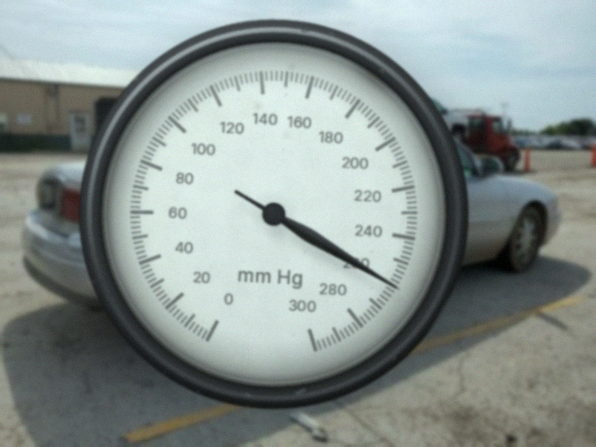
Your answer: 260 mmHg
